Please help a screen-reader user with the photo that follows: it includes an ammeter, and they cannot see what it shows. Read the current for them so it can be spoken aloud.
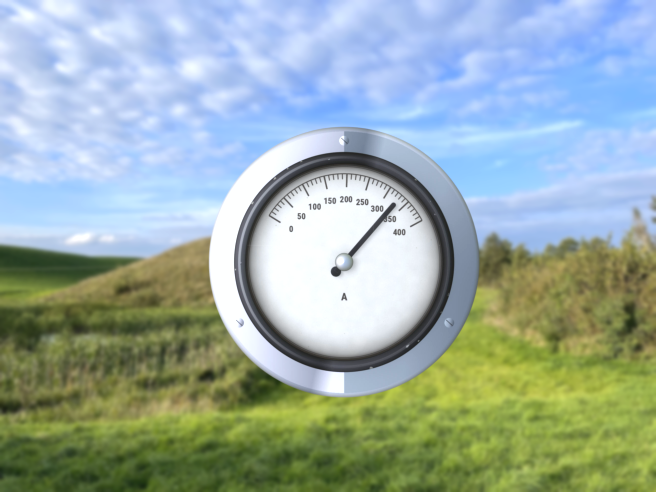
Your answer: 330 A
